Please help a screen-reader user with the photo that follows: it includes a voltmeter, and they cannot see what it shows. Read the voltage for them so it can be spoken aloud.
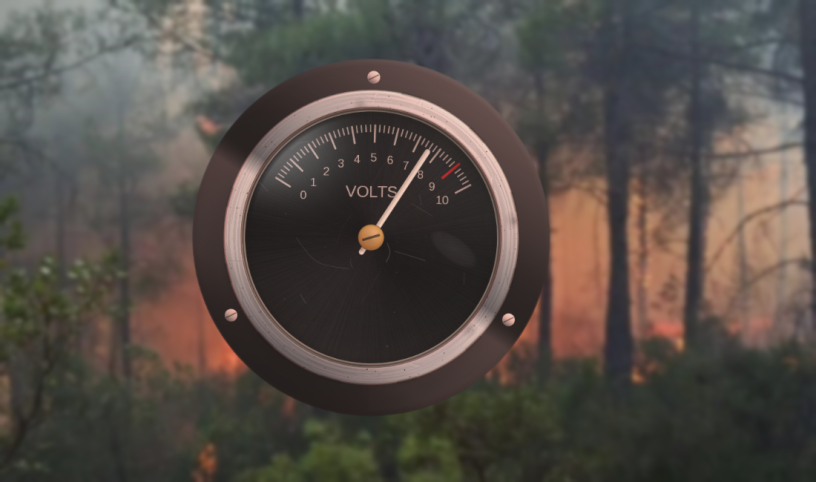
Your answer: 7.6 V
